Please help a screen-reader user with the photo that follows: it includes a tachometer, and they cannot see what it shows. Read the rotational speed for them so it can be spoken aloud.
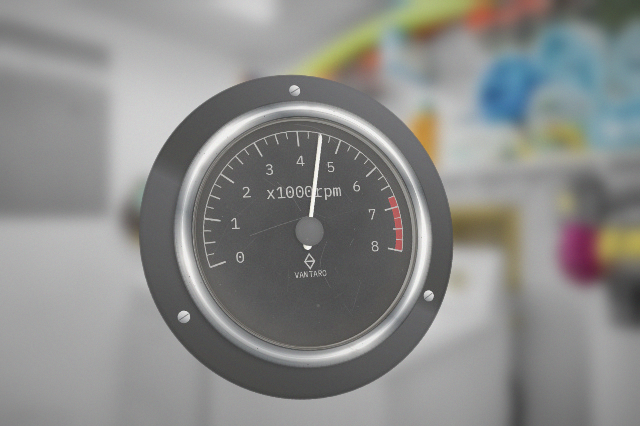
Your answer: 4500 rpm
